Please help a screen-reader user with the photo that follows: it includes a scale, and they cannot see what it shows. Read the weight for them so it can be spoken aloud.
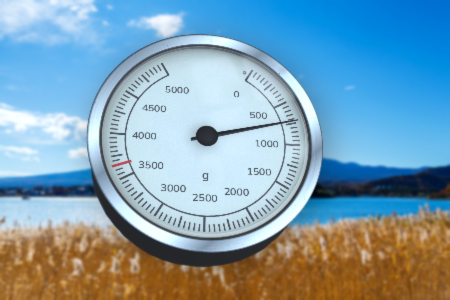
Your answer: 750 g
